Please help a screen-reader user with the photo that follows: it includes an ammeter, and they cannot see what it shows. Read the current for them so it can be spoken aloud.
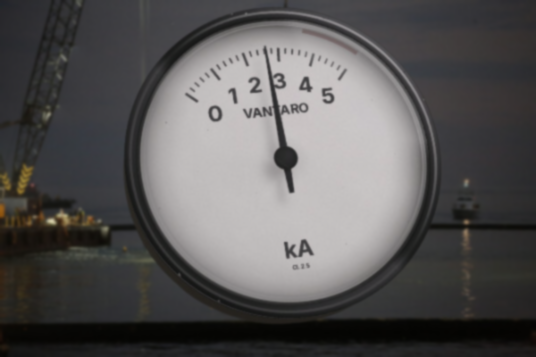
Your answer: 2.6 kA
